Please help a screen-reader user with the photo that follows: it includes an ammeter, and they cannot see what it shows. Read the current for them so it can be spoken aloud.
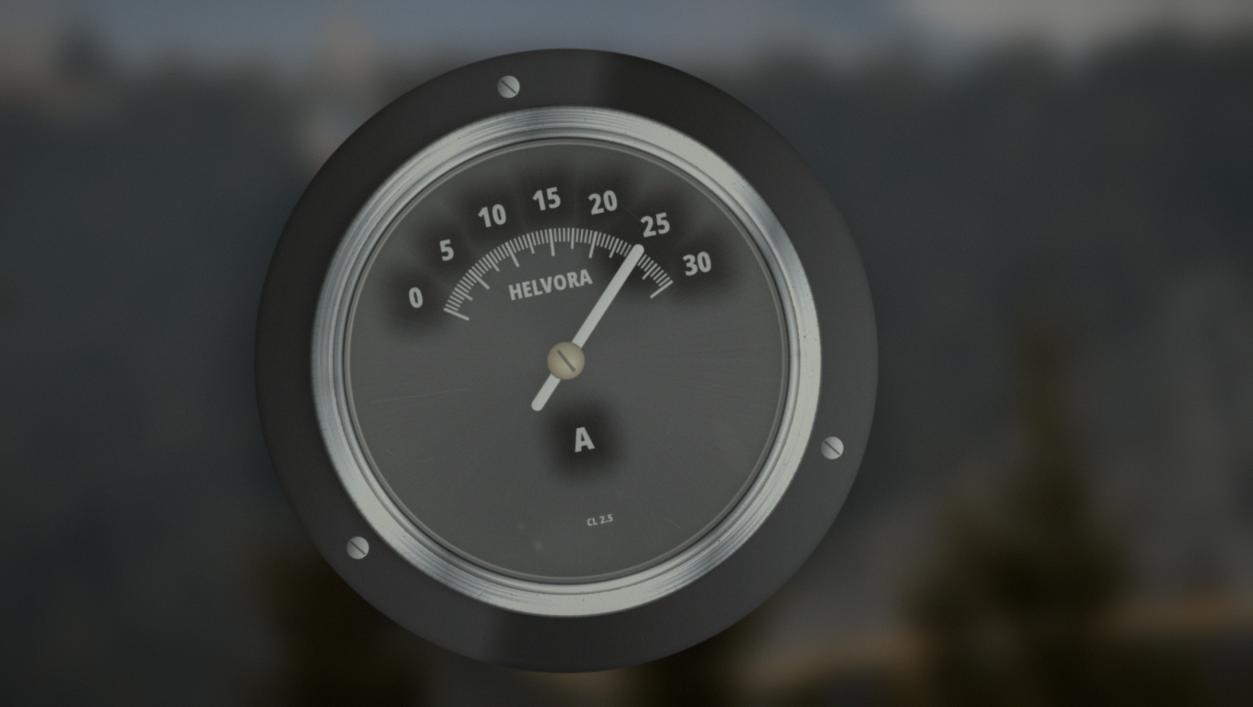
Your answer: 25 A
